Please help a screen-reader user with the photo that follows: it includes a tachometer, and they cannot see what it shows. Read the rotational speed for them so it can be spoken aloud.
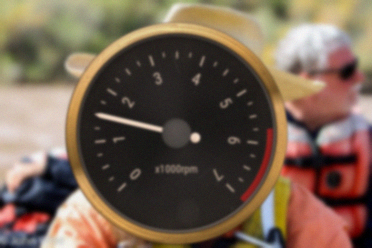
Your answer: 1500 rpm
